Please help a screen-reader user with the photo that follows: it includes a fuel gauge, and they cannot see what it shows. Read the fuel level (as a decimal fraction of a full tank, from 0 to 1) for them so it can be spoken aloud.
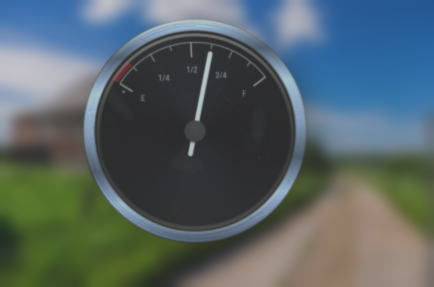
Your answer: 0.625
